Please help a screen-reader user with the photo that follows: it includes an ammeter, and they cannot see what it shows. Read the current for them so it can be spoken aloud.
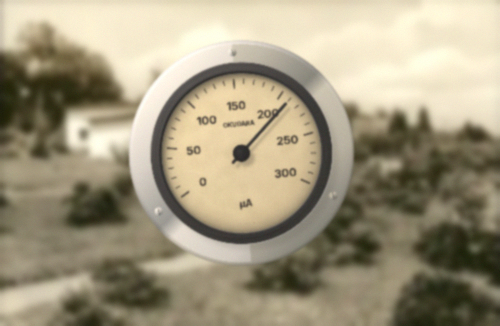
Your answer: 210 µA
